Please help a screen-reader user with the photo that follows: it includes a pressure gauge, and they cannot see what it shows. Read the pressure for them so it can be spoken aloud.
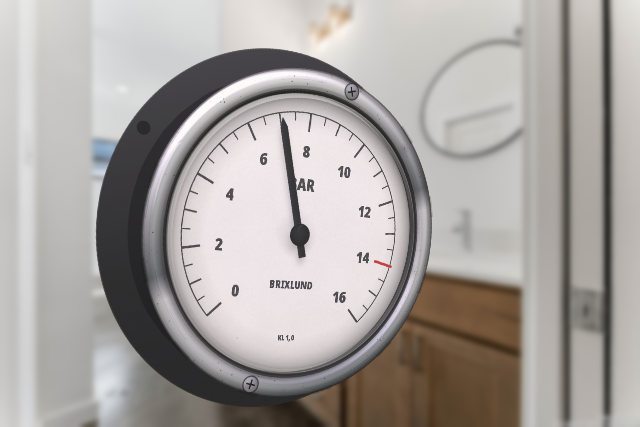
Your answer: 7 bar
